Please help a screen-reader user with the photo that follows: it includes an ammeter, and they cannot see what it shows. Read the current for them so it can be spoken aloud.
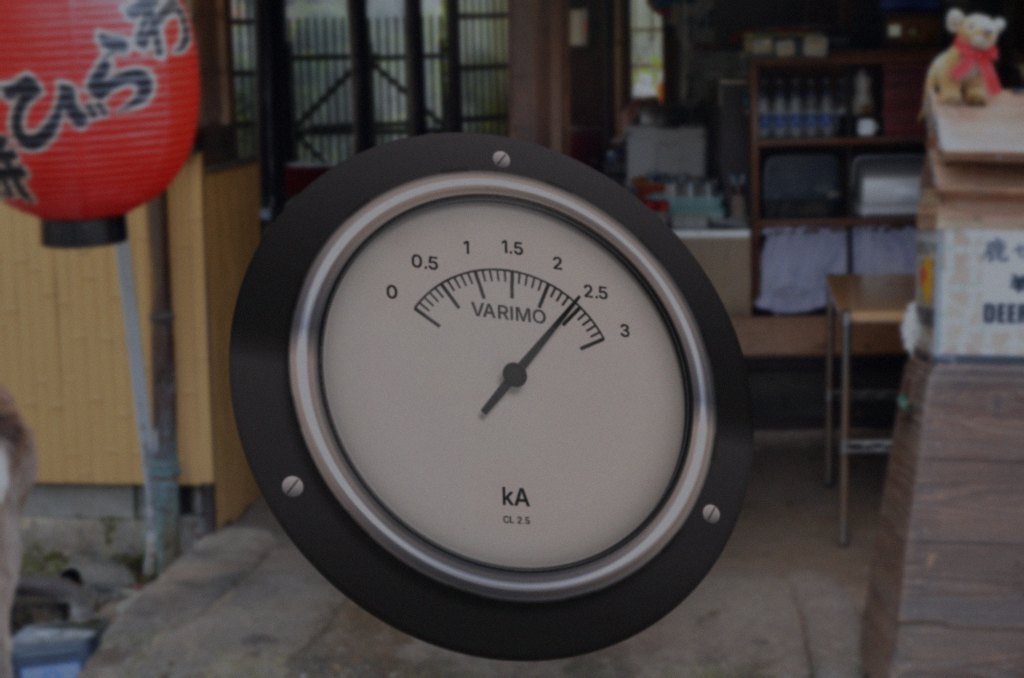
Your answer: 2.4 kA
